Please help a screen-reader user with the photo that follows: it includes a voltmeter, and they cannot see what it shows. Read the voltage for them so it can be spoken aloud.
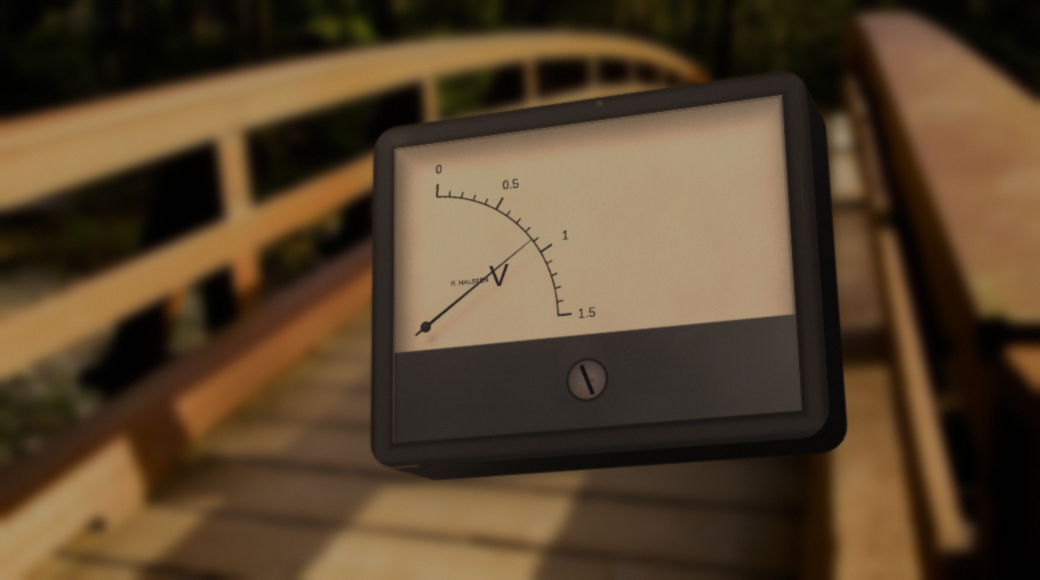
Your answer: 0.9 V
